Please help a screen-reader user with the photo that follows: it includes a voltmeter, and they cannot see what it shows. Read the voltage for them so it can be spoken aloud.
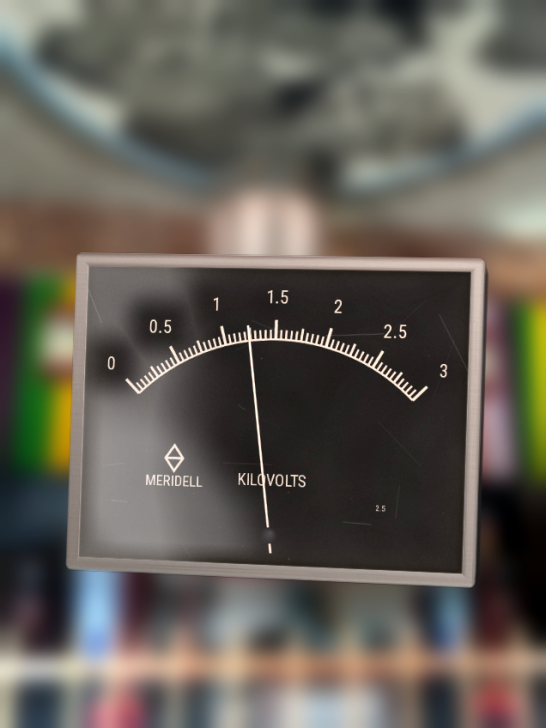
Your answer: 1.25 kV
